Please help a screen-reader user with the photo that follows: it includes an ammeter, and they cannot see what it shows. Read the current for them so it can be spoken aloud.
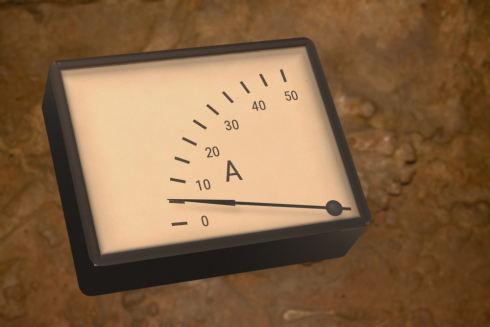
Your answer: 5 A
